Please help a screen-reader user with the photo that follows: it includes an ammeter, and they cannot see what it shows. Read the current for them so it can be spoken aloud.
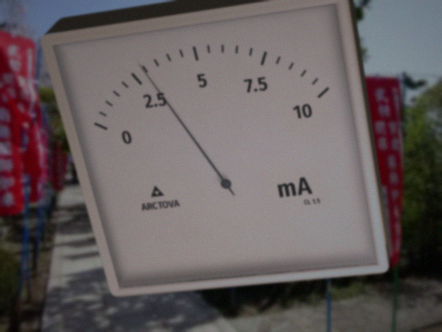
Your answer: 3 mA
